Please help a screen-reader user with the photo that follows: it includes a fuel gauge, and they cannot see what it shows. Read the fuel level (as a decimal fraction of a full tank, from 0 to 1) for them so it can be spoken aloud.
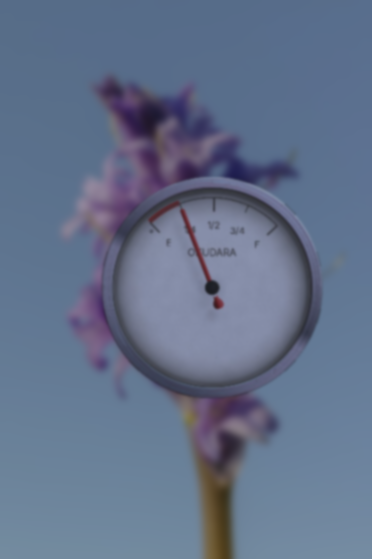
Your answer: 0.25
